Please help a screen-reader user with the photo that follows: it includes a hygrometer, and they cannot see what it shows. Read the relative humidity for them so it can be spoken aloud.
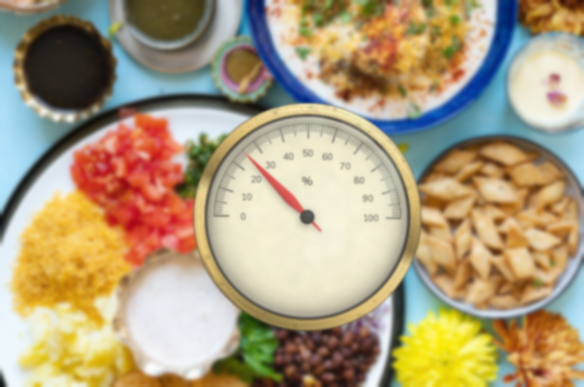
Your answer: 25 %
